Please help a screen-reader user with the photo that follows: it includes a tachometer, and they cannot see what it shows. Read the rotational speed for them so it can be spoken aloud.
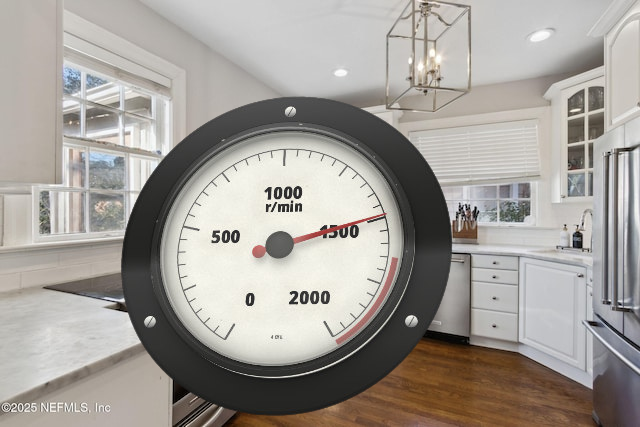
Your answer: 1500 rpm
